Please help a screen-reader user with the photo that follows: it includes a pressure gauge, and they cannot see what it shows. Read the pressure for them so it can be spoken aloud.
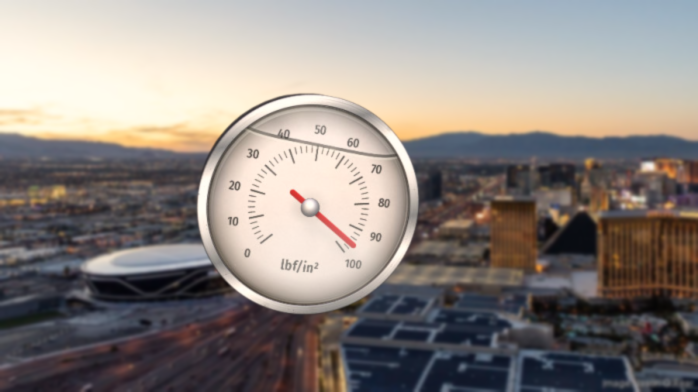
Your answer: 96 psi
